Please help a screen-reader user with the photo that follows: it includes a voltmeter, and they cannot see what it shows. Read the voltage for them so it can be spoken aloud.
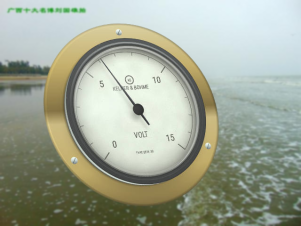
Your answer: 6 V
